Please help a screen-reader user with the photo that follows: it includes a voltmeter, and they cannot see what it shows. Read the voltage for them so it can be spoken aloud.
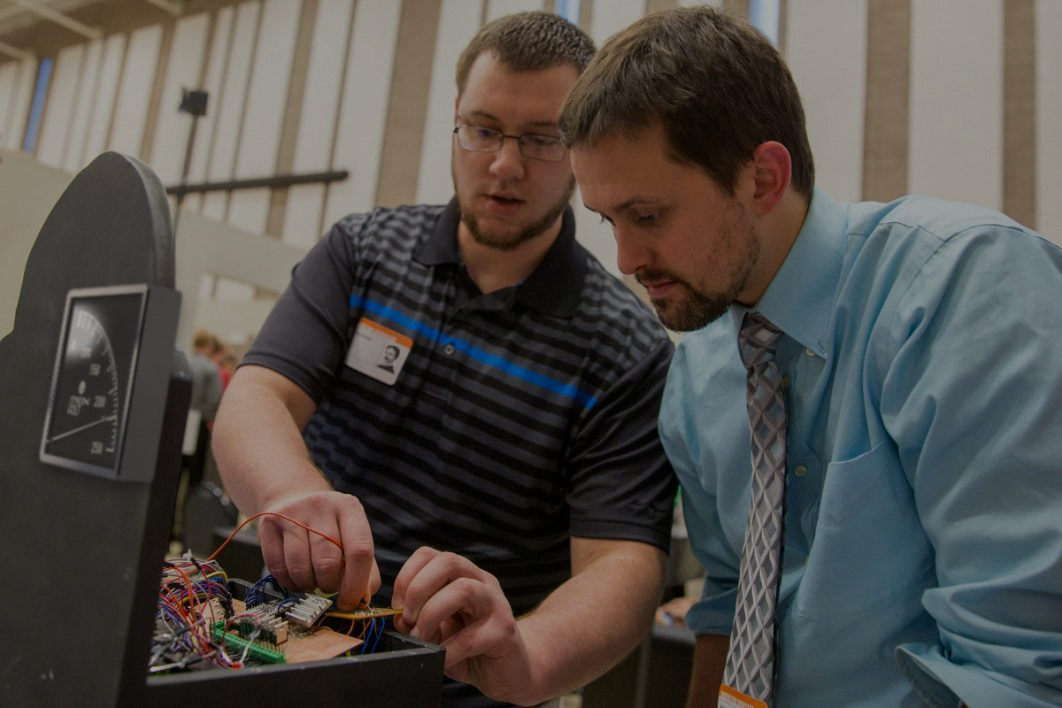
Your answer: 225 V
